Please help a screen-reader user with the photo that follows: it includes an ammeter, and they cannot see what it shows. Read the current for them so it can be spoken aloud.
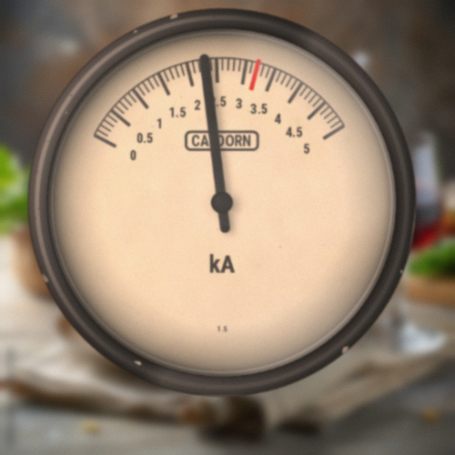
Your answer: 2.3 kA
